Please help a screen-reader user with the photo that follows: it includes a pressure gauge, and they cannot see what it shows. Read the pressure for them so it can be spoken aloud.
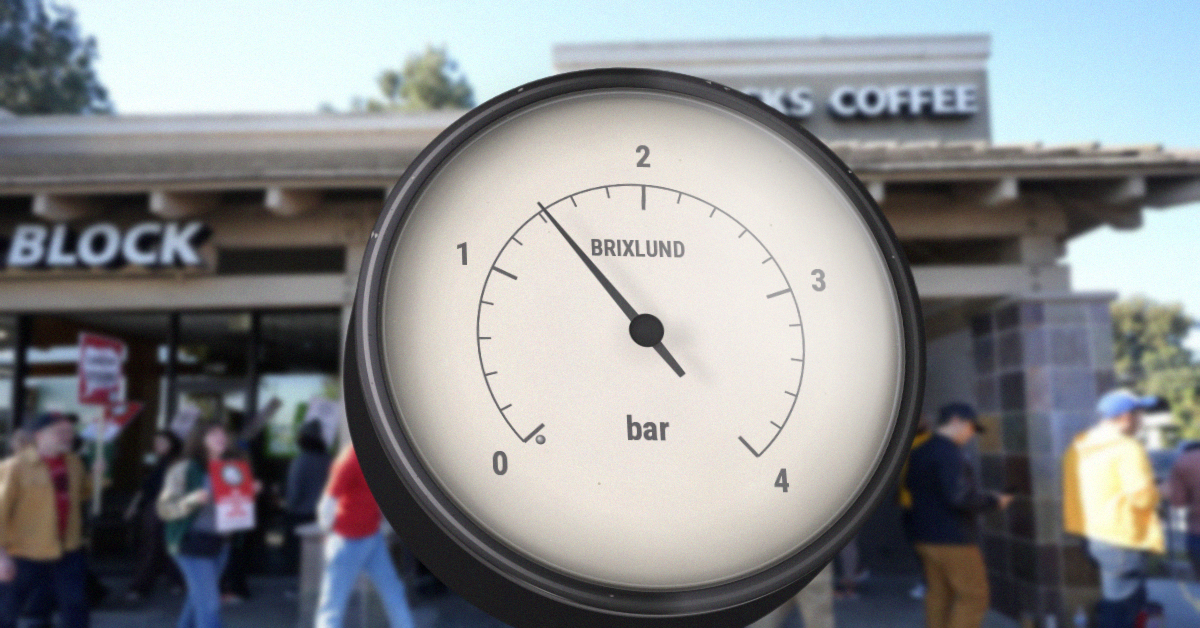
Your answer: 1.4 bar
